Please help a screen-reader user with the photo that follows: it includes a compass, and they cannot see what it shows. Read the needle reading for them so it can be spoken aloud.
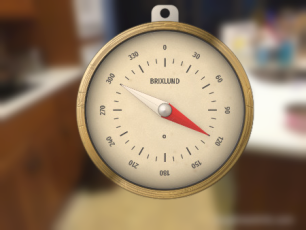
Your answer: 120 °
